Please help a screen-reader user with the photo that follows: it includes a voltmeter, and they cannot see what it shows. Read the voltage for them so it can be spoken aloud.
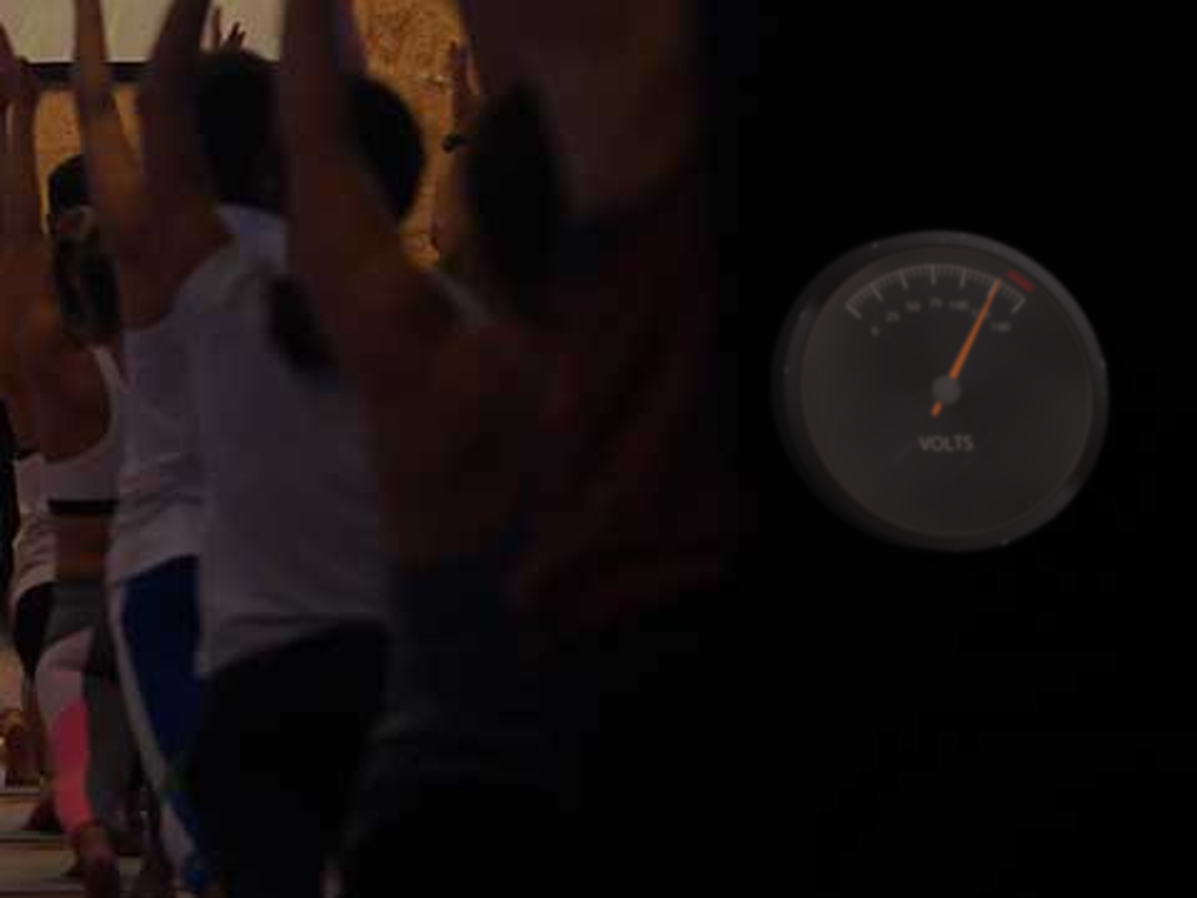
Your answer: 125 V
